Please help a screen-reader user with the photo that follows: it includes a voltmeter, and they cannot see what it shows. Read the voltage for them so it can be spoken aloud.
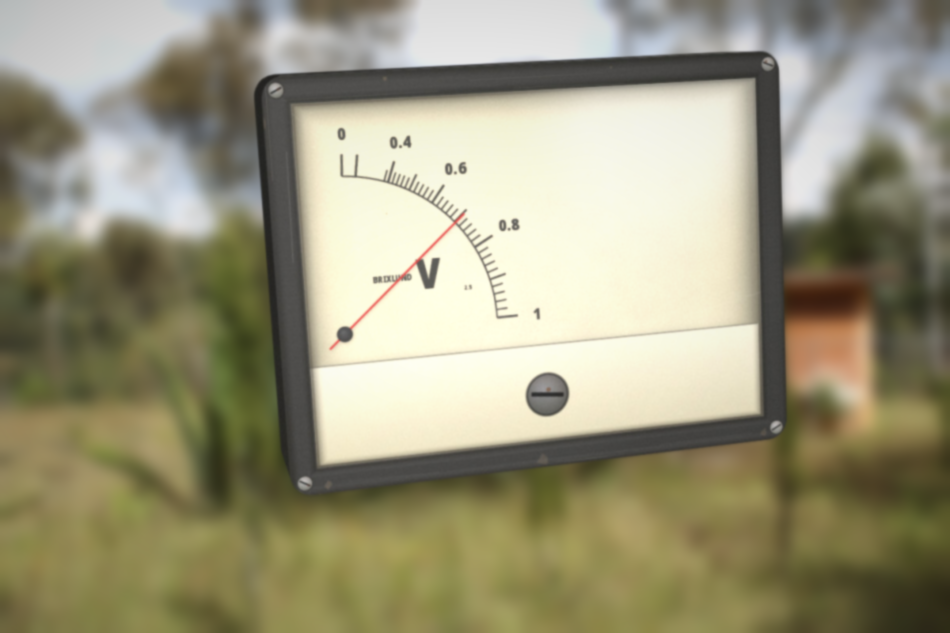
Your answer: 0.7 V
